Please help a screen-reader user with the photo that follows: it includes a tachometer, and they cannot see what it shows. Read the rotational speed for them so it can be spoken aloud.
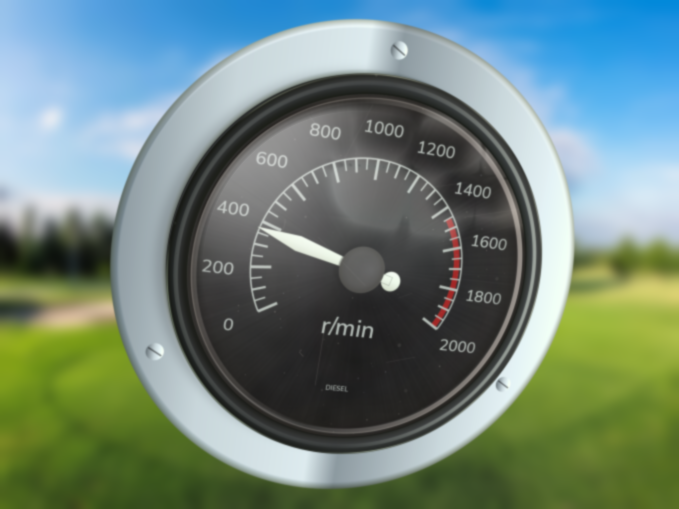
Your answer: 375 rpm
